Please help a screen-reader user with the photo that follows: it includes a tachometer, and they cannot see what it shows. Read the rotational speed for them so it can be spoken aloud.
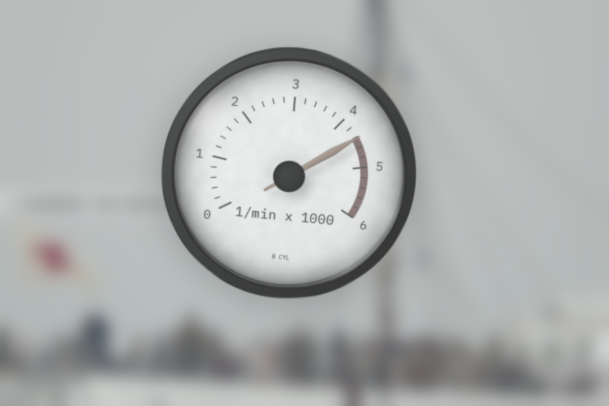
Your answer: 4400 rpm
